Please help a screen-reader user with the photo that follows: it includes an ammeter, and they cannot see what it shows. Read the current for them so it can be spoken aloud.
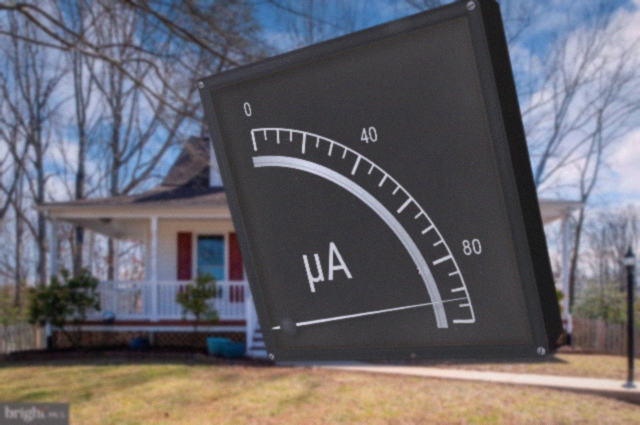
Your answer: 92.5 µA
